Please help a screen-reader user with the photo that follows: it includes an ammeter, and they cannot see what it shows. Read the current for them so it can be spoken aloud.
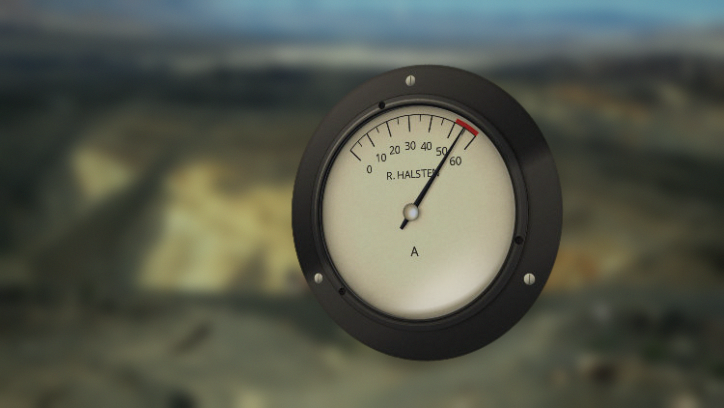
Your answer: 55 A
